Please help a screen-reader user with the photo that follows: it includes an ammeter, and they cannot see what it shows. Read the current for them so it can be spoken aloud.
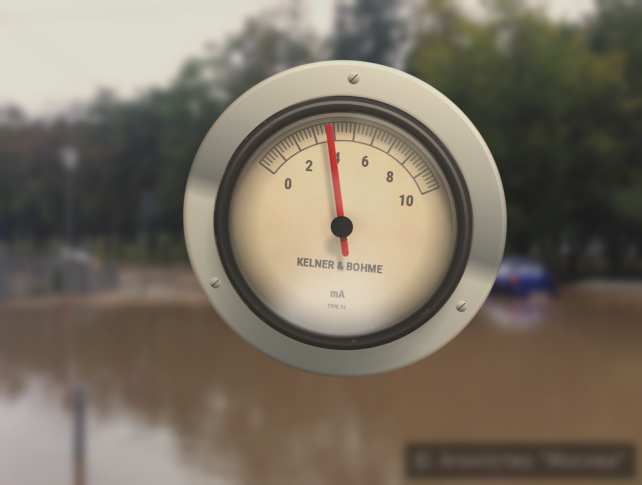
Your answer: 3.8 mA
